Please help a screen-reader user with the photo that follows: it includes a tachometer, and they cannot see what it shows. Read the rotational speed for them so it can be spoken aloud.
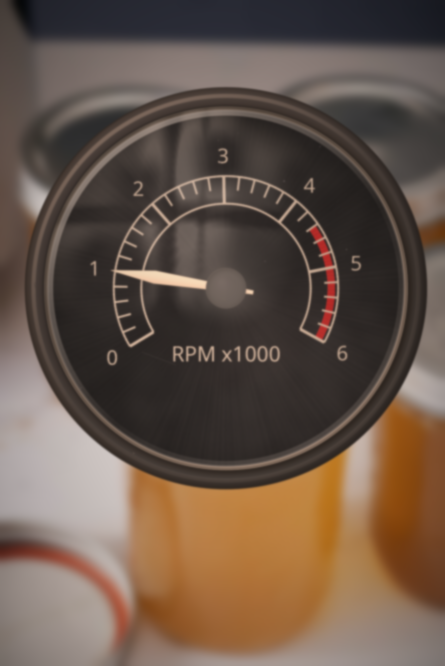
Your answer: 1000 rpm
